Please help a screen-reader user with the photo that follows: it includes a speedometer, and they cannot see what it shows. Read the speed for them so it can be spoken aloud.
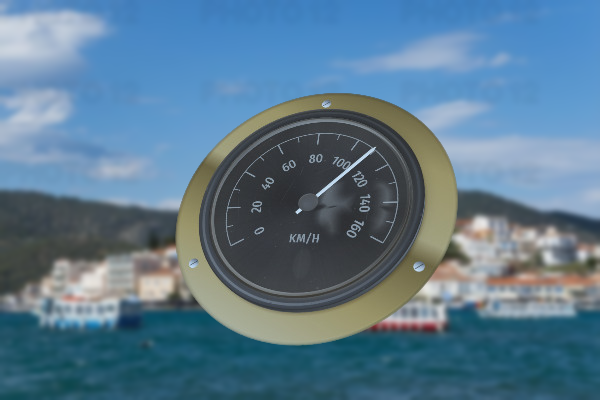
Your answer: 110 km/h
